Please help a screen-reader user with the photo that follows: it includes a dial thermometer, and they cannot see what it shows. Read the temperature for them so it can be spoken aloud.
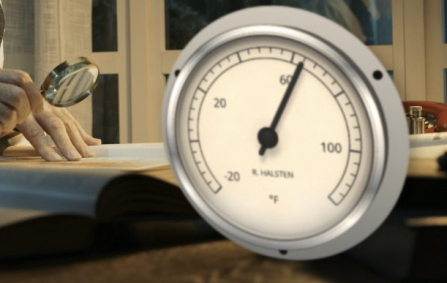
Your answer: 64 °F
